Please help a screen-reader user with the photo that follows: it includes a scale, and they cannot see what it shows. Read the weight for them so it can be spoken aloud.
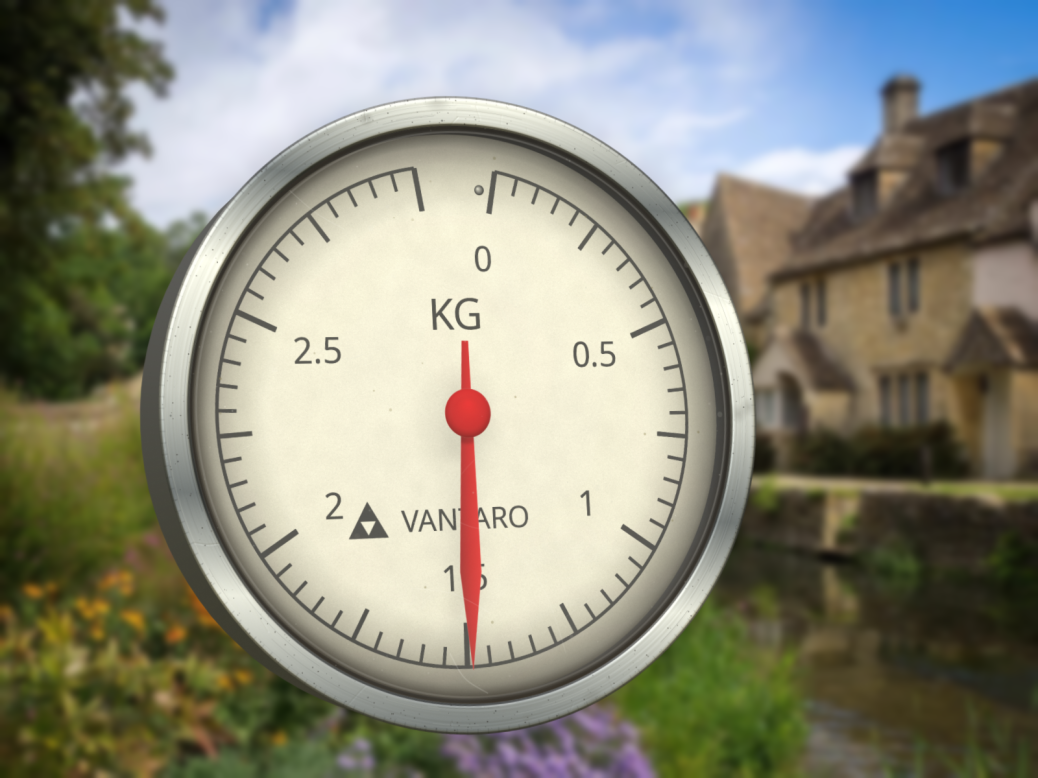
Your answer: 1.5 kg
